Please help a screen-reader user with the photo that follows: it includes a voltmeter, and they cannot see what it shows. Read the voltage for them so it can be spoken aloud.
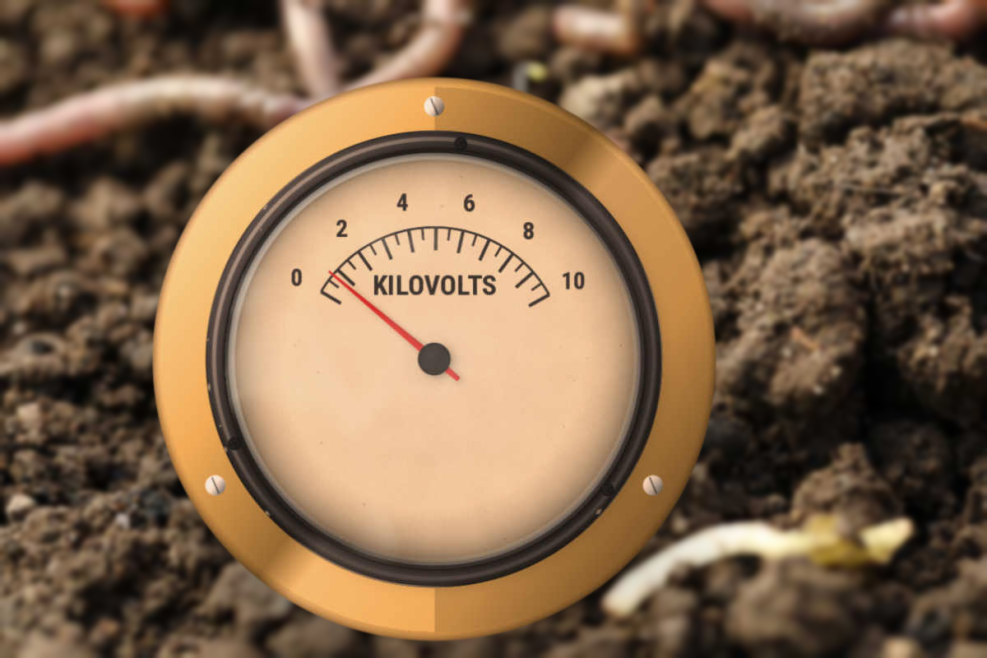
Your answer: 0.75 kV
